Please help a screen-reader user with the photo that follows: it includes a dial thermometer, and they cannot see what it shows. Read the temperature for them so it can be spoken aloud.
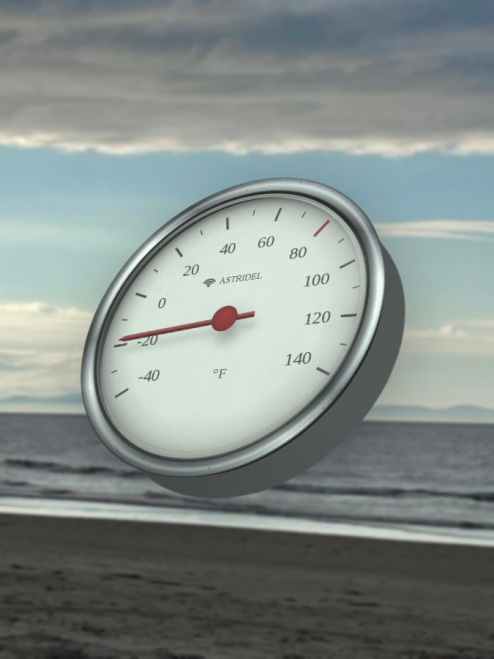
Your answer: -20 °F
